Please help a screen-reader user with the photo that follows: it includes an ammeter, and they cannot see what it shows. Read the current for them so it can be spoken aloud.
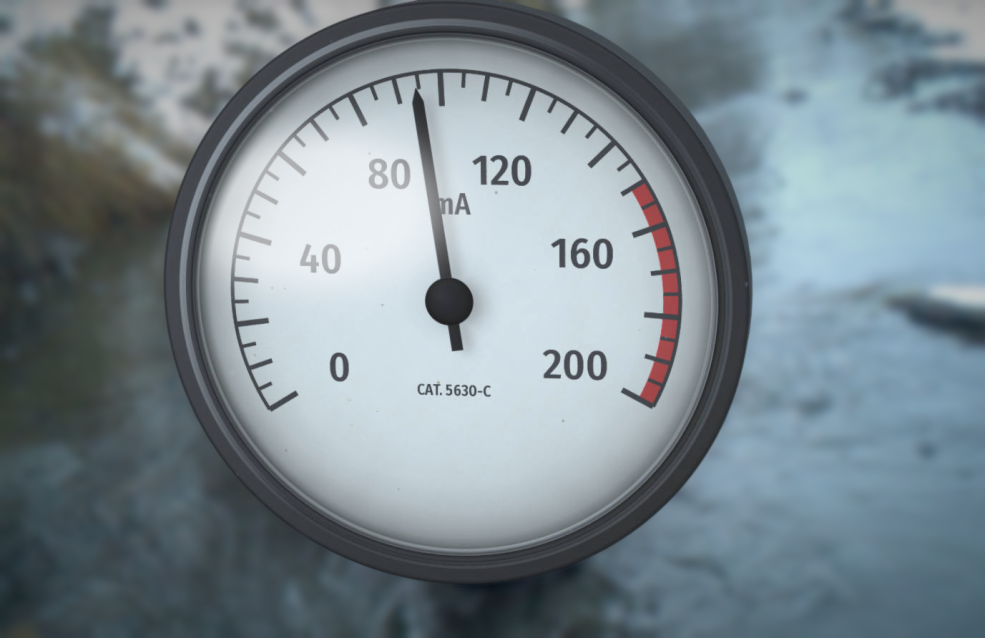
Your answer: 95 mA
